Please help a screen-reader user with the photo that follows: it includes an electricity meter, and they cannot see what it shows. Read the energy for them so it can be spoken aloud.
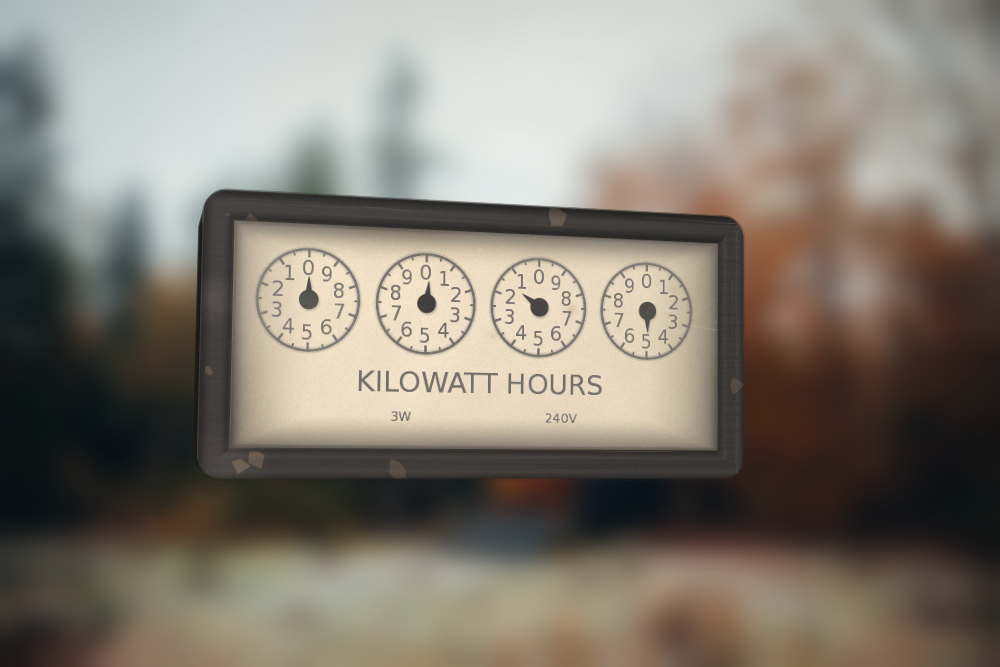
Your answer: 15 kWh
